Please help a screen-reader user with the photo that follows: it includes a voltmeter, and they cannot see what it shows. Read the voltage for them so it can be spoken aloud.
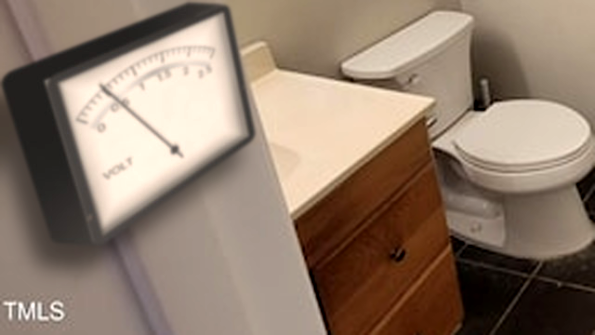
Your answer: 0.5 V
